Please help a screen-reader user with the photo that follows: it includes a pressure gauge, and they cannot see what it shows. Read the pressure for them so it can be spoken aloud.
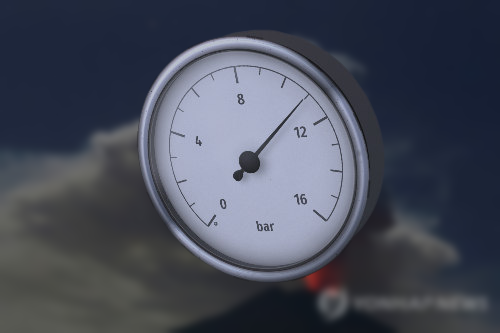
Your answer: 11 bar
